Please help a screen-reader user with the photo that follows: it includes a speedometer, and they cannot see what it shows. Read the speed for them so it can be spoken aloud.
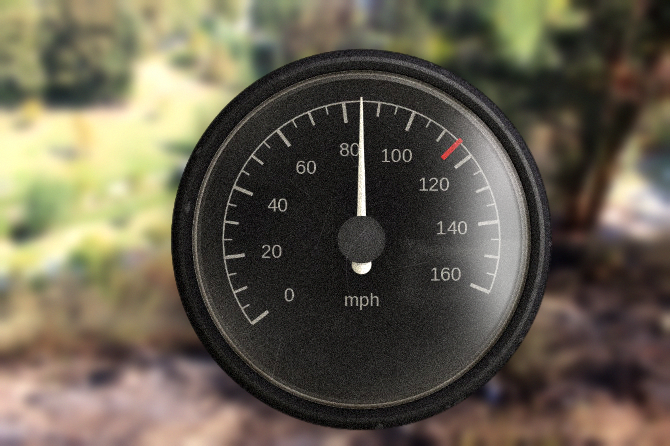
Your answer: 85 mph
